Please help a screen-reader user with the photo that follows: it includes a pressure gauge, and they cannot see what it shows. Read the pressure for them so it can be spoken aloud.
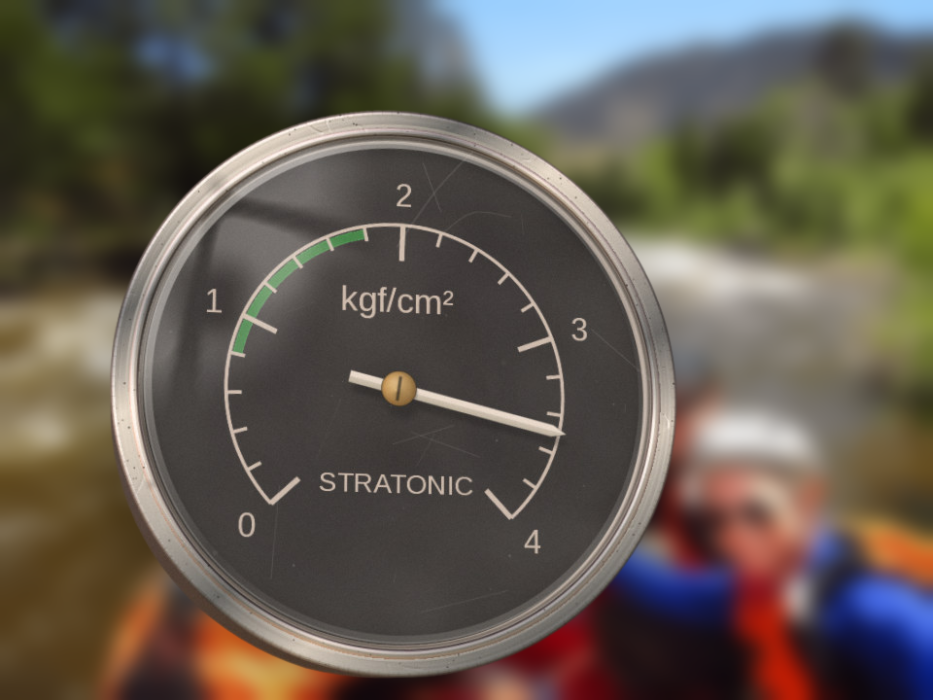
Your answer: 3.5 kg/cm²
